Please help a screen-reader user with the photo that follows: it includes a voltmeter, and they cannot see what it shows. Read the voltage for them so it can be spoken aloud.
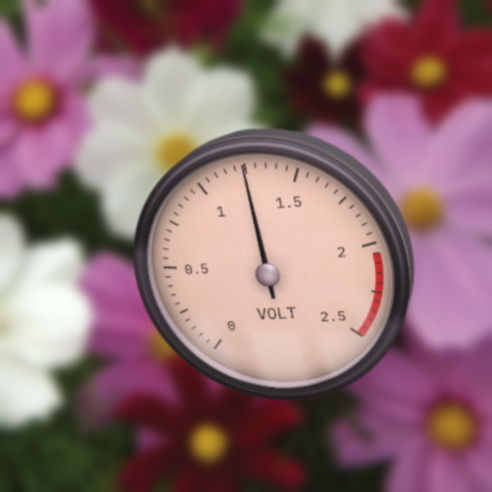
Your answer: 1.25 V
